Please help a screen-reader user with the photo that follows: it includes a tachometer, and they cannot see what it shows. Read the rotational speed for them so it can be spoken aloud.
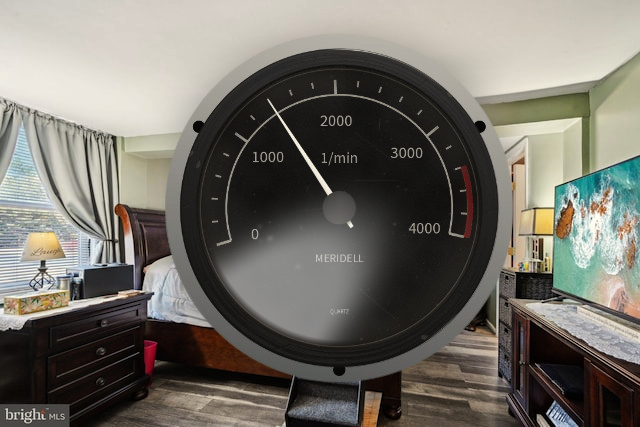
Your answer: 1400 rpm
